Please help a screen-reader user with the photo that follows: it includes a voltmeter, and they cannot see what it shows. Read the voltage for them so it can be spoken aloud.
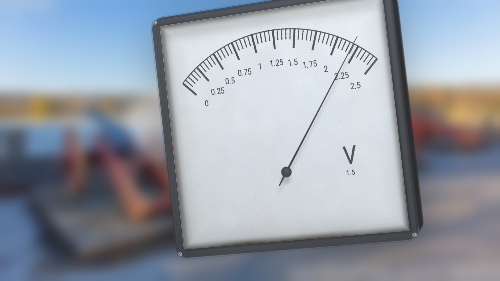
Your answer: 2.2 V
